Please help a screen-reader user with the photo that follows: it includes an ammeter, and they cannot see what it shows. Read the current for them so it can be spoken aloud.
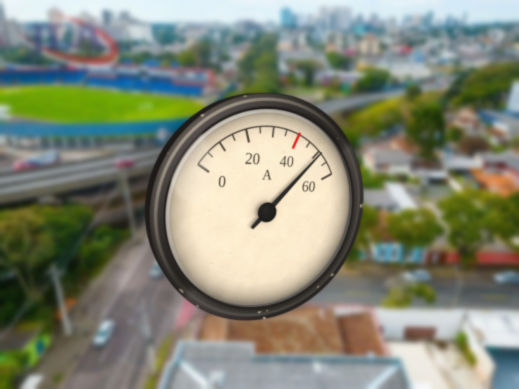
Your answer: 50 A
